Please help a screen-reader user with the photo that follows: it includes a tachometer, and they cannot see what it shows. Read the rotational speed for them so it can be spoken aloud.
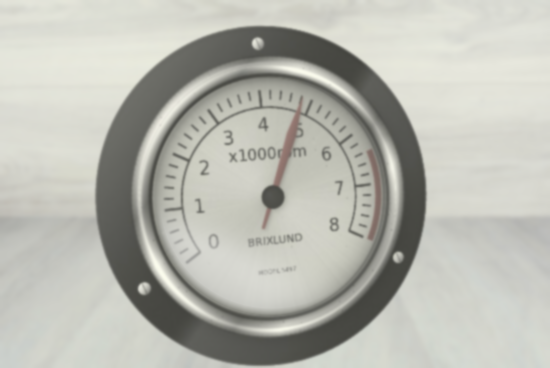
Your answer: 4800 rpm
